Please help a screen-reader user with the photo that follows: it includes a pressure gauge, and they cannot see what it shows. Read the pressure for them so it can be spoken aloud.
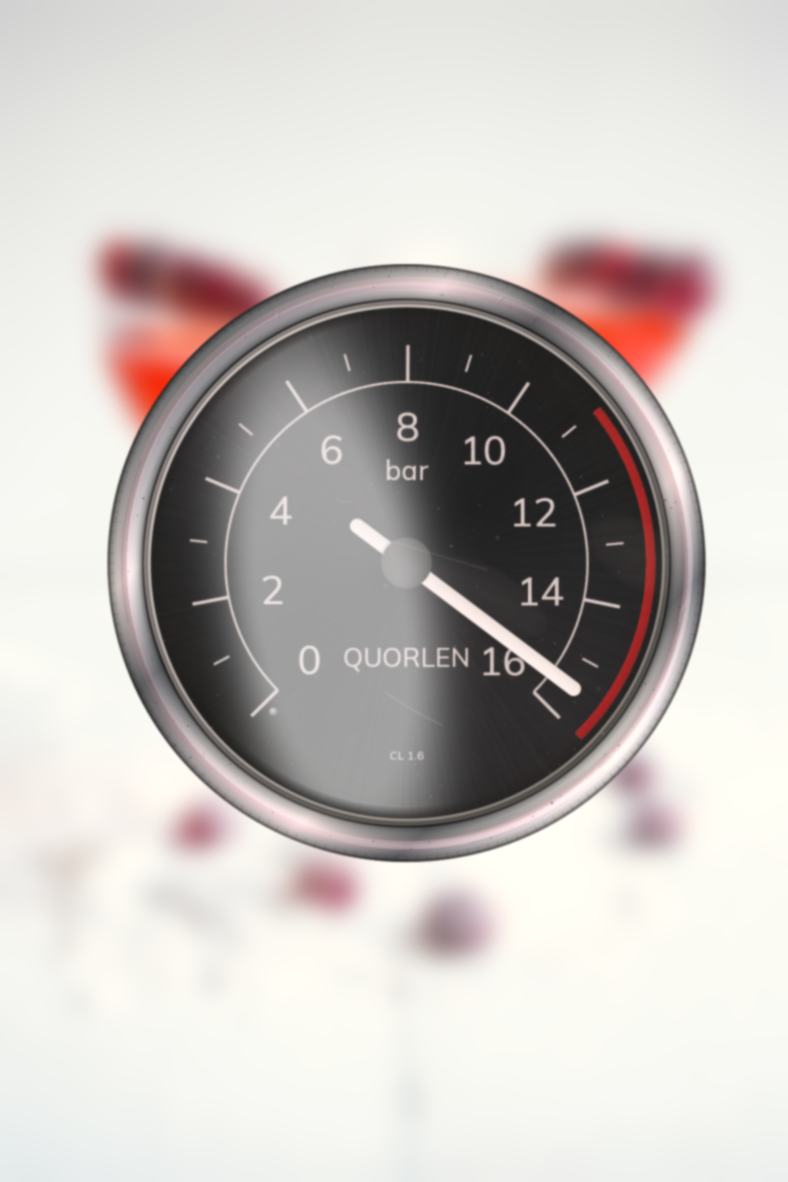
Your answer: 15.5 bar
